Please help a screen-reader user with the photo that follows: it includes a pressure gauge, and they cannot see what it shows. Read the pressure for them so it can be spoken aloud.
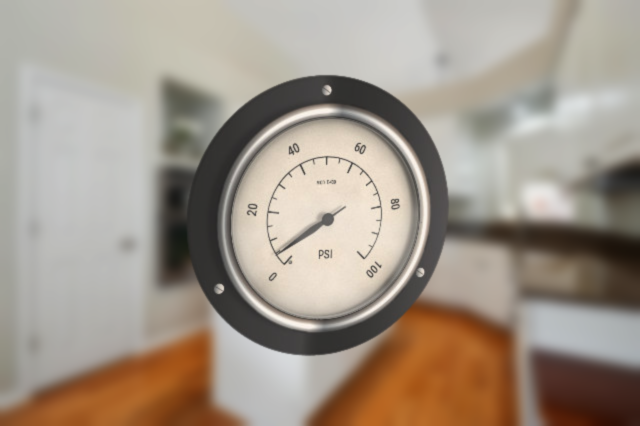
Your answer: 5 psi
